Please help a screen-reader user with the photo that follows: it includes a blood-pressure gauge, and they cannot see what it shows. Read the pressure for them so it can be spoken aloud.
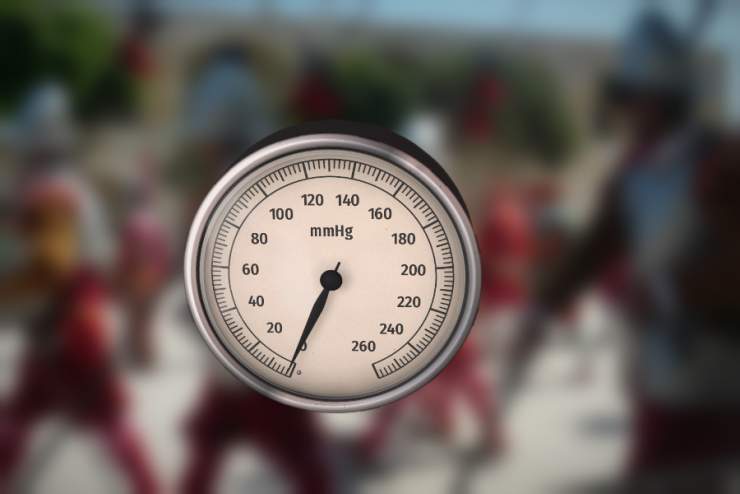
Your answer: 2 mmHg
